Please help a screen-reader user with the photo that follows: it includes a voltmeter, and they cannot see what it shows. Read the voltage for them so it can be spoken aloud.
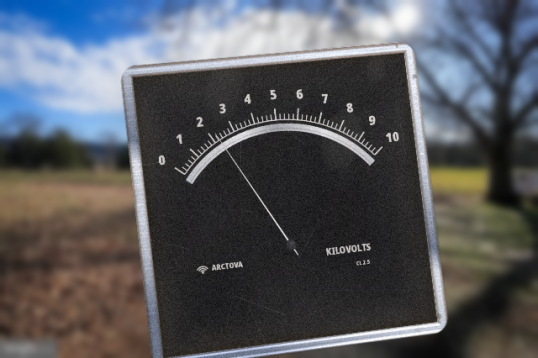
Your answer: 2.2 kV
